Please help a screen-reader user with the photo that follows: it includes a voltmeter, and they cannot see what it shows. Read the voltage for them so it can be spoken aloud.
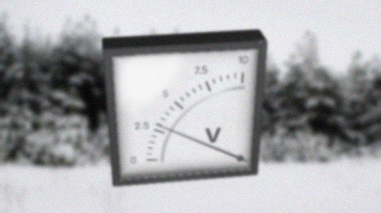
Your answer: 3 V
